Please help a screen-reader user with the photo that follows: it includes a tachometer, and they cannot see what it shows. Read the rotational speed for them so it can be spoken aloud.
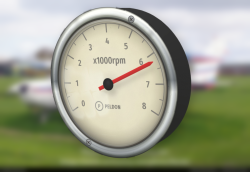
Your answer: 6250 rpm
